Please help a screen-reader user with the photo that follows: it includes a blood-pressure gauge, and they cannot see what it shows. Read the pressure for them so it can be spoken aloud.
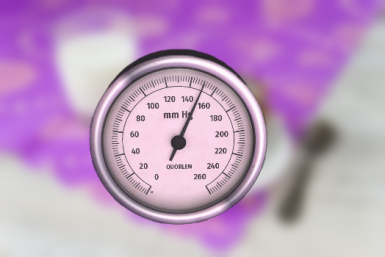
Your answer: 150 mmHg
